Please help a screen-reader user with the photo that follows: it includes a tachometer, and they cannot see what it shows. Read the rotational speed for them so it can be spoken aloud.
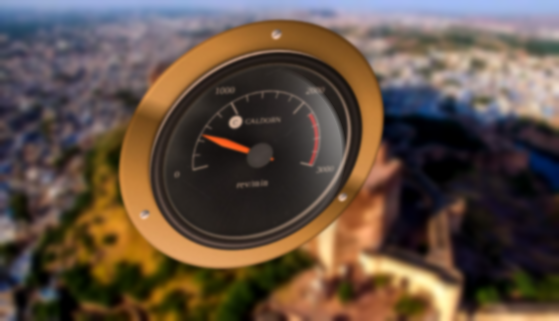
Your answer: 500 rpm
